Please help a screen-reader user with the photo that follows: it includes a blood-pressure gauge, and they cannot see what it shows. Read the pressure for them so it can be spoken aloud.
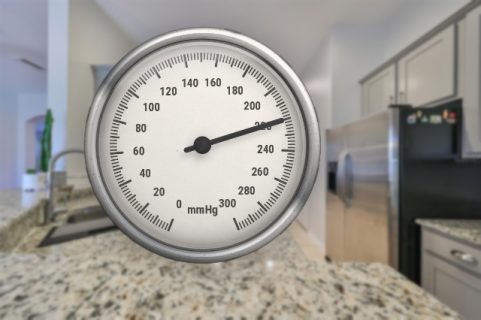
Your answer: 220 mmHg
